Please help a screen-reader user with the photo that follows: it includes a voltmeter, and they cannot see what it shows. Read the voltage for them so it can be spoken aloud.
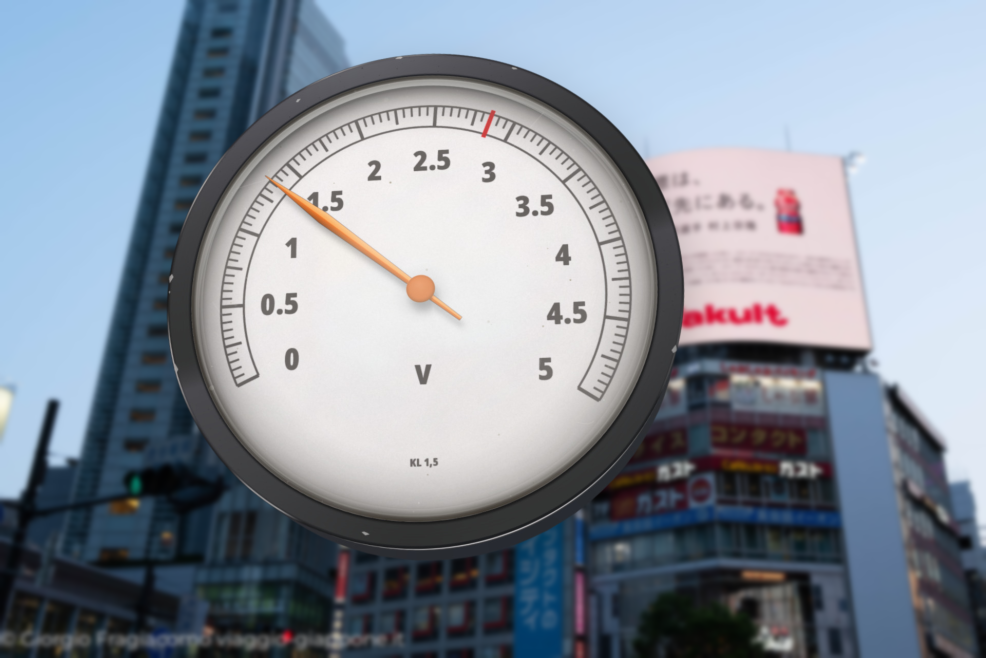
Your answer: 1.35 V
